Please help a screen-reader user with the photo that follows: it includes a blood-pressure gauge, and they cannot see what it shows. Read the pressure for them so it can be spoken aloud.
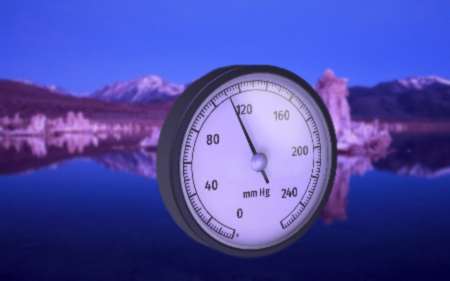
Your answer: 110 mmHg
